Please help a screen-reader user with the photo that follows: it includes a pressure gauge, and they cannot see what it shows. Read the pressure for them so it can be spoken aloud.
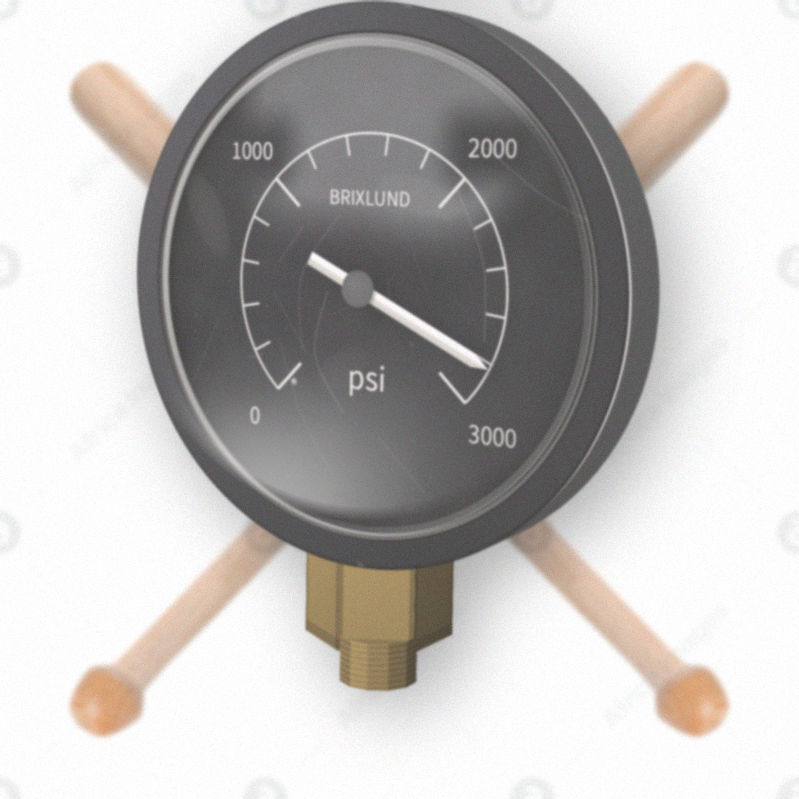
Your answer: 2800 psi
